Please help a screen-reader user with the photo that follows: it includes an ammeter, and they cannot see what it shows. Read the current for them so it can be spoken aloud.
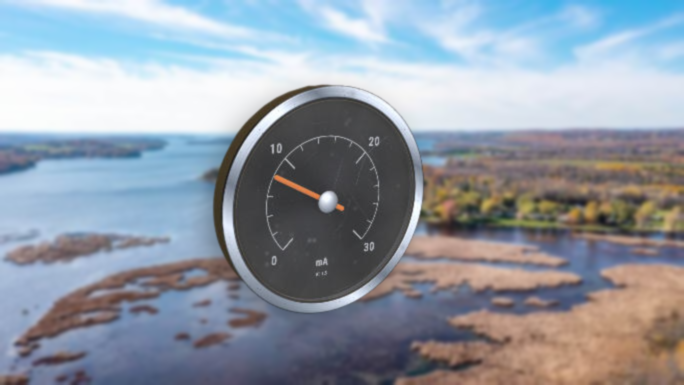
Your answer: 8 mA
